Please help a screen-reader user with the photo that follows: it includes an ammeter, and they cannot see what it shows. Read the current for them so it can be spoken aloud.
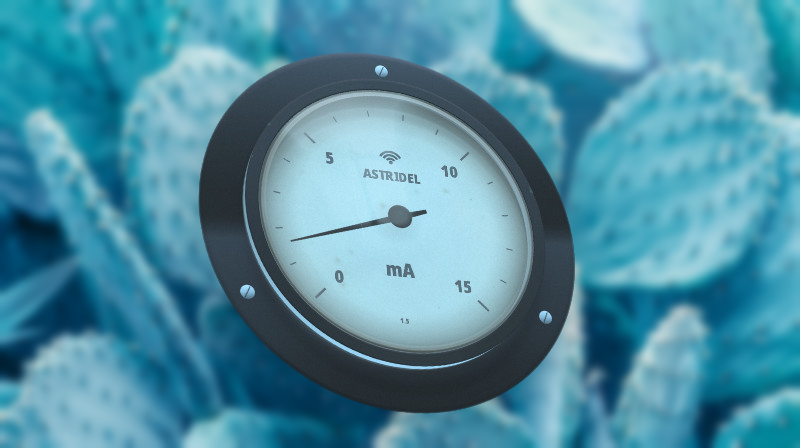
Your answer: 1.5 mA
